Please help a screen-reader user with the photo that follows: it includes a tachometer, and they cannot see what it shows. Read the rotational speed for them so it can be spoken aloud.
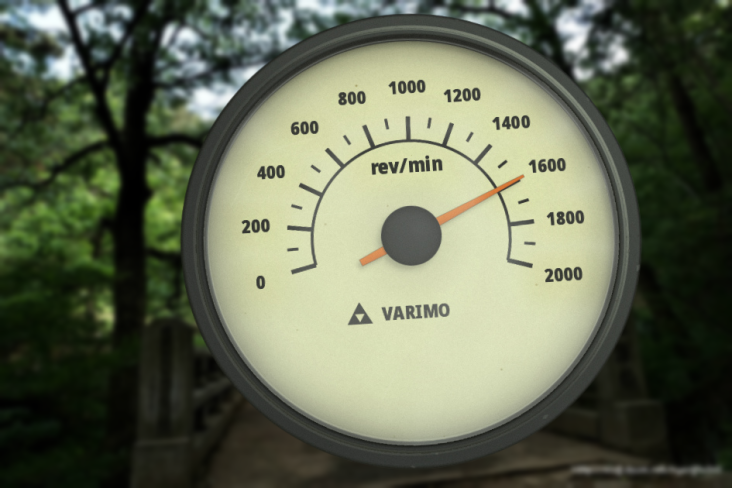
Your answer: 1600 rpm
